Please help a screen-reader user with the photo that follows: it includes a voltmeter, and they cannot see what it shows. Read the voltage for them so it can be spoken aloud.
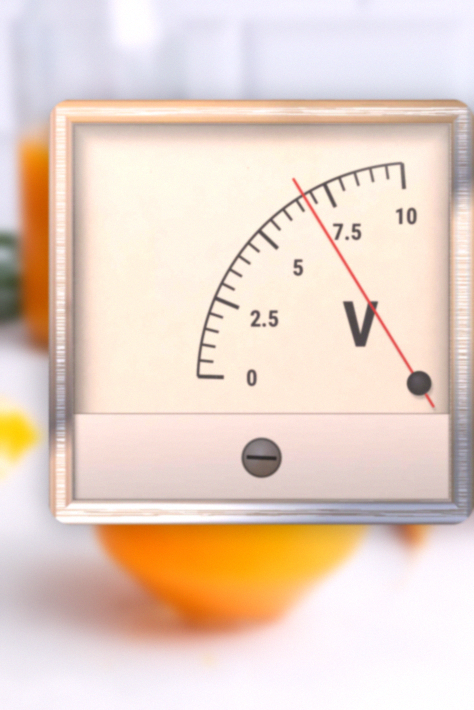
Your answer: 6.75 V
